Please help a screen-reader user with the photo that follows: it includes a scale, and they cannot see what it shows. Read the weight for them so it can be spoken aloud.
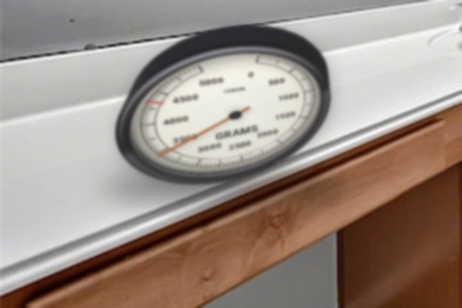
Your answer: 3500 g
